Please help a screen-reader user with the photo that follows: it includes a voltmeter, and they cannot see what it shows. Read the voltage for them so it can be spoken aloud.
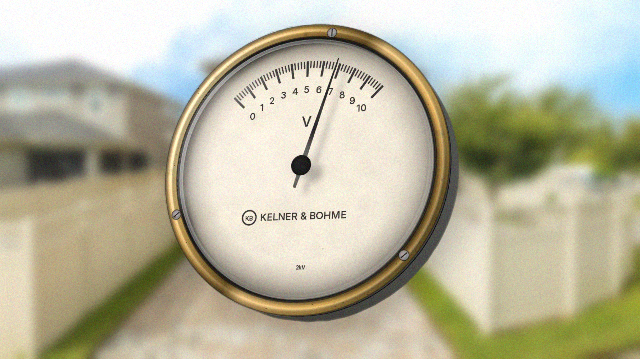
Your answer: 7 V
